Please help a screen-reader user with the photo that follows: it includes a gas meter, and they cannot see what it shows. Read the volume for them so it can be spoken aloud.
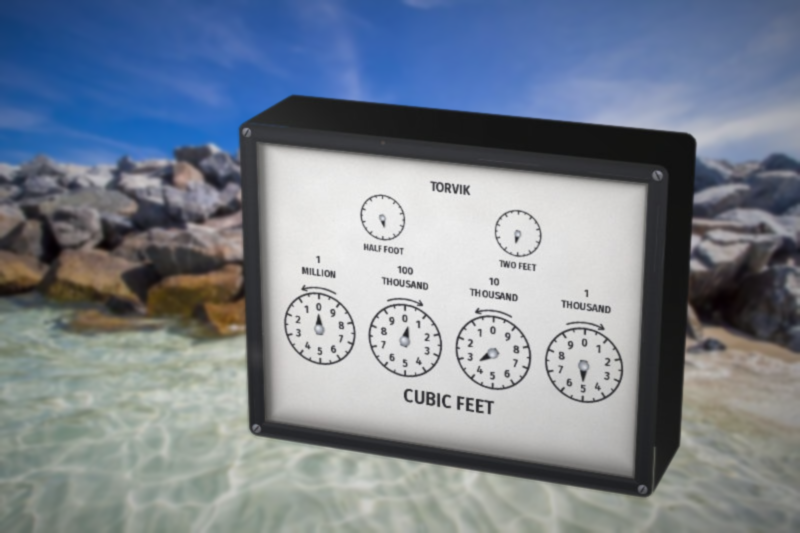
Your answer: 3500 ft³
